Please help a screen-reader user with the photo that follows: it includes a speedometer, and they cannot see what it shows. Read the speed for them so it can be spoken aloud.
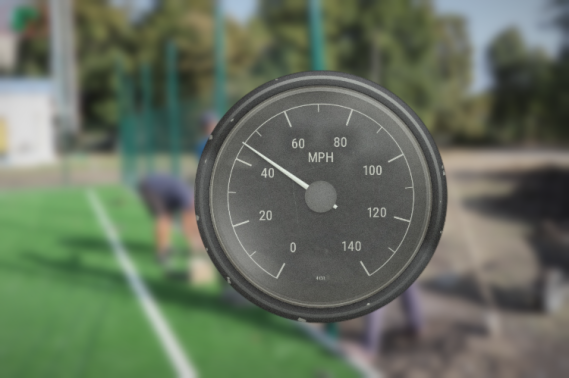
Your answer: 45 mph
